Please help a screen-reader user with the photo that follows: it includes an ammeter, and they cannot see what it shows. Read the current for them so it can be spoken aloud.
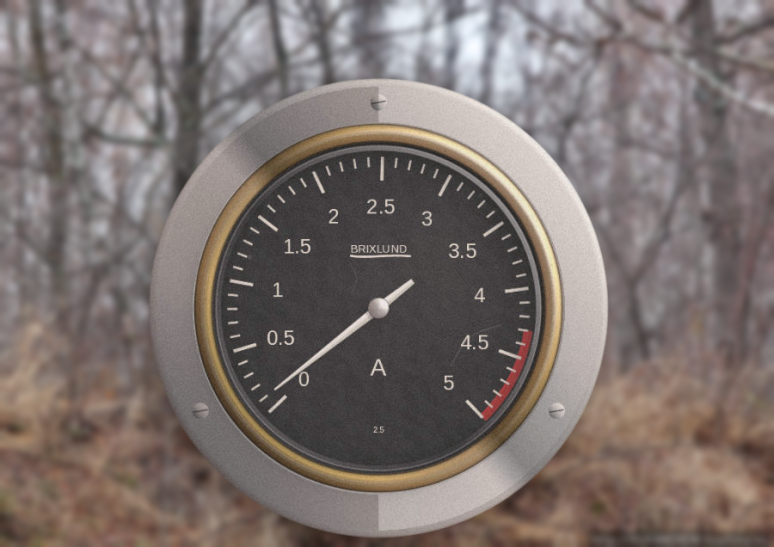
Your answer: 0.1 A
